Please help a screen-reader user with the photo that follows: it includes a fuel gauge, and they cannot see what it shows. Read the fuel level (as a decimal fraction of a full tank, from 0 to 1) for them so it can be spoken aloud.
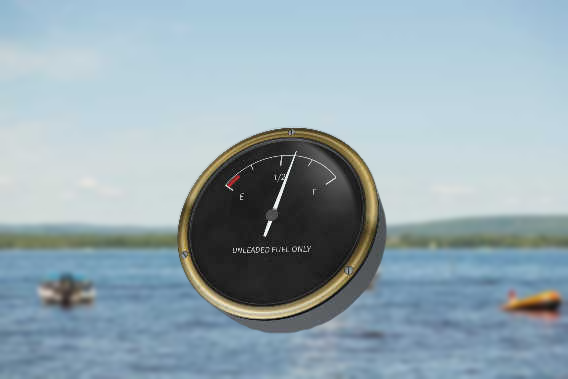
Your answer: 0.625
